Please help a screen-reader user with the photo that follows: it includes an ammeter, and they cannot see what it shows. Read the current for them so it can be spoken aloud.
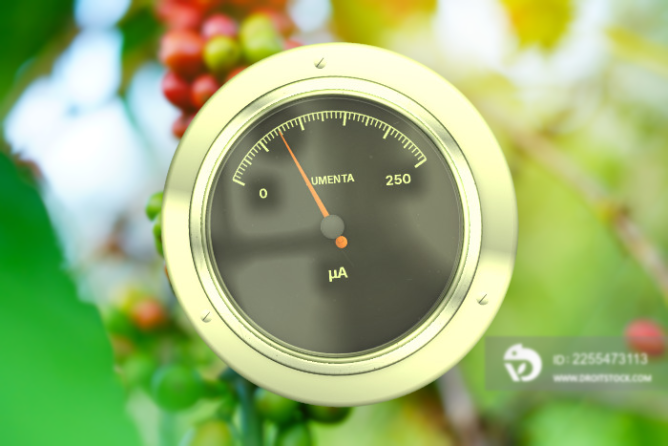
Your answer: 75 µA
